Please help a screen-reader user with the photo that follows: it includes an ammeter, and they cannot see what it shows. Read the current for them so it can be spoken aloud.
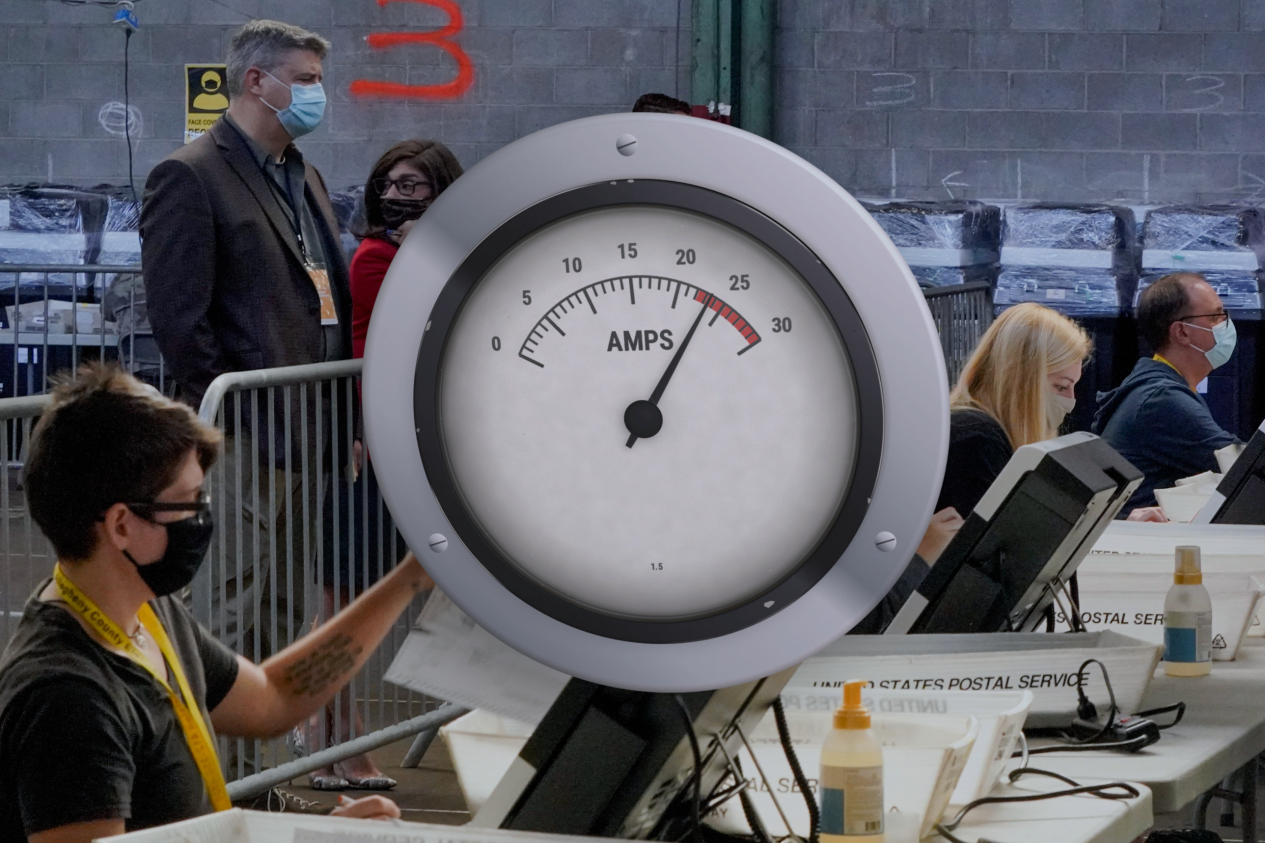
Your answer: 23.5 A
